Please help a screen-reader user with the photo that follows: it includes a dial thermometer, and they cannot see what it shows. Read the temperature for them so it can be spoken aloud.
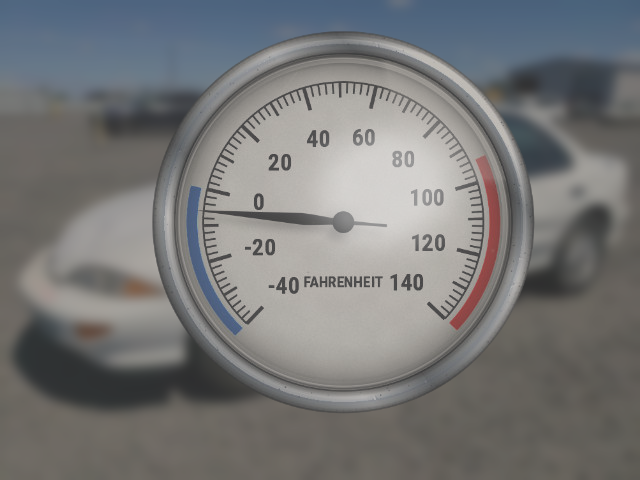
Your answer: -6 °F
